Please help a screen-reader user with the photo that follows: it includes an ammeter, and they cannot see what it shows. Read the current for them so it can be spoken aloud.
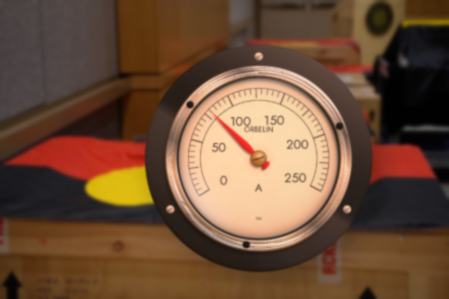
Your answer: 80 A
